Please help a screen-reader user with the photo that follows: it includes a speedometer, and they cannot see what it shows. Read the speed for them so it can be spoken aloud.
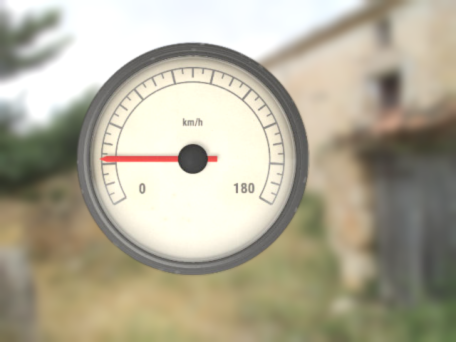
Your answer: 22.5 km/h
